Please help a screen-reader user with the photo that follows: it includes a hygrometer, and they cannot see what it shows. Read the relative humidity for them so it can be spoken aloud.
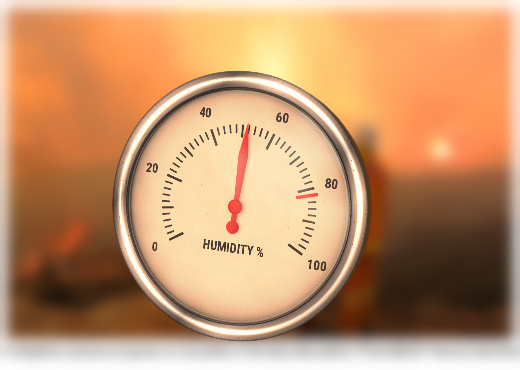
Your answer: 52 %
